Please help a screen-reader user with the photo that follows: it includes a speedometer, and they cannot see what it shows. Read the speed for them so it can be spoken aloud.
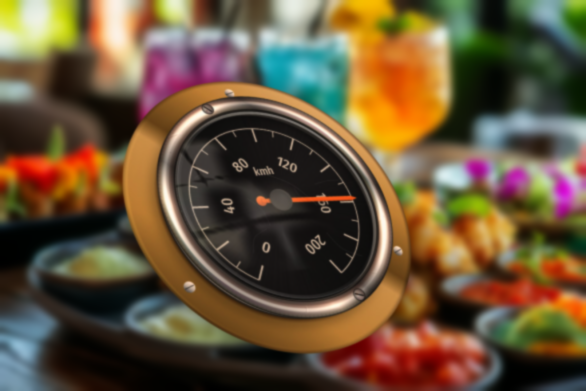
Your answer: 160 km/h
